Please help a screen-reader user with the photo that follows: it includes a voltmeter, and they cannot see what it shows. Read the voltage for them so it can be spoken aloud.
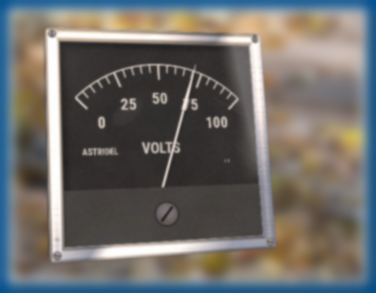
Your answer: 70 V
